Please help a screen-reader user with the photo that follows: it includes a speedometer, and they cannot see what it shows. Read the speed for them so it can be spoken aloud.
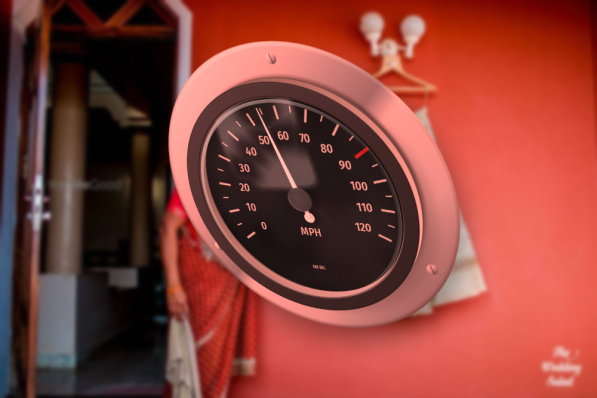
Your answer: 55 mph
